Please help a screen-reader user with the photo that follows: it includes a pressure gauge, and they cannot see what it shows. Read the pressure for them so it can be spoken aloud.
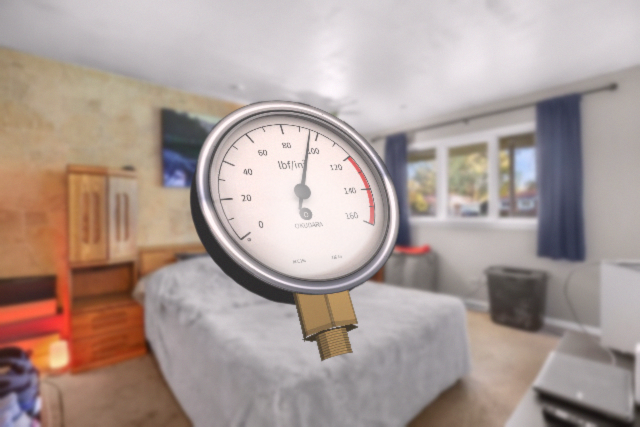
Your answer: 95 psi
